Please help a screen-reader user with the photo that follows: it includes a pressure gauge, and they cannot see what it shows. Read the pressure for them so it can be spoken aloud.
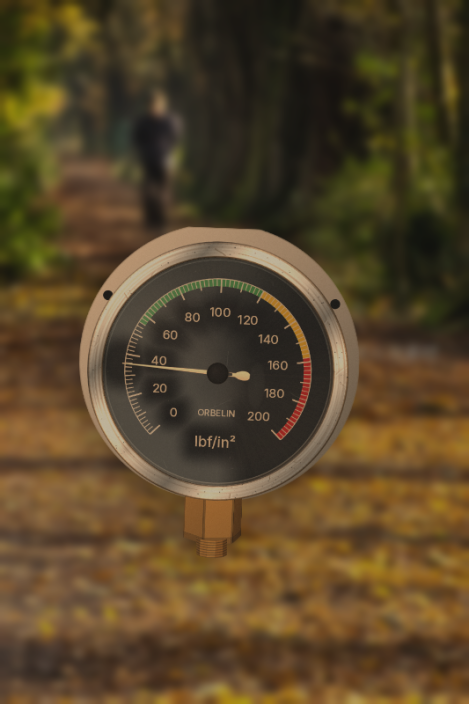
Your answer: 36 psi
